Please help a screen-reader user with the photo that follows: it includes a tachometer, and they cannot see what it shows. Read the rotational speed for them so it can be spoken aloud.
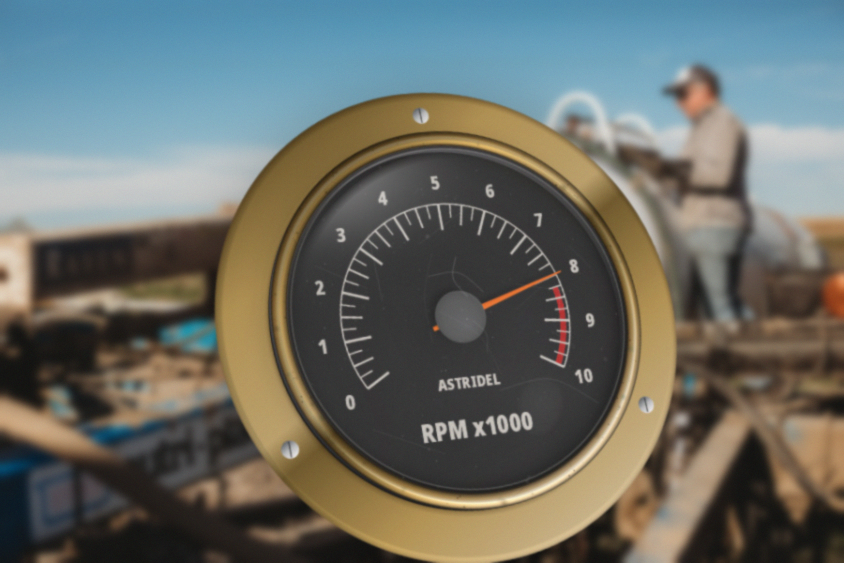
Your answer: 8000 rpm
